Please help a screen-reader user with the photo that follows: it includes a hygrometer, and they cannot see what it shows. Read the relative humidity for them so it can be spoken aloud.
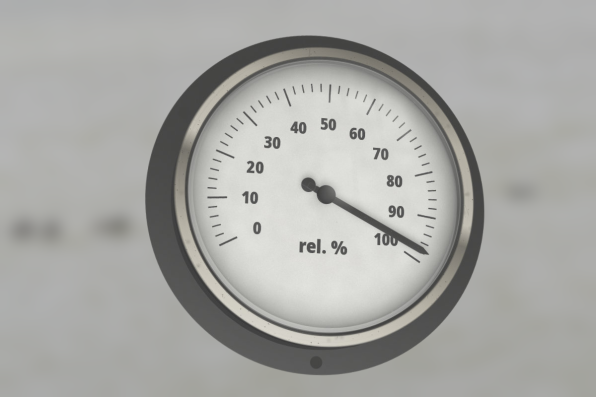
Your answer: 98 %
